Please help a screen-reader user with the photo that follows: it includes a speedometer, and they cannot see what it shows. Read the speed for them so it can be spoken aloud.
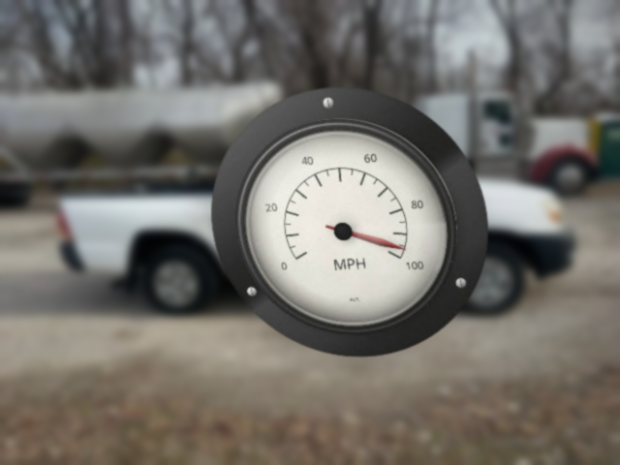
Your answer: 95 mph
